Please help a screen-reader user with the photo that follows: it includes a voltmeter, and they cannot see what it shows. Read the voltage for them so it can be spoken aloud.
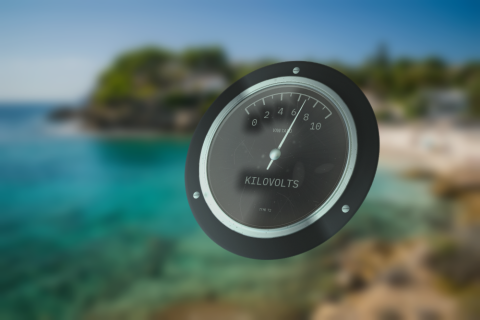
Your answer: 7 kV
